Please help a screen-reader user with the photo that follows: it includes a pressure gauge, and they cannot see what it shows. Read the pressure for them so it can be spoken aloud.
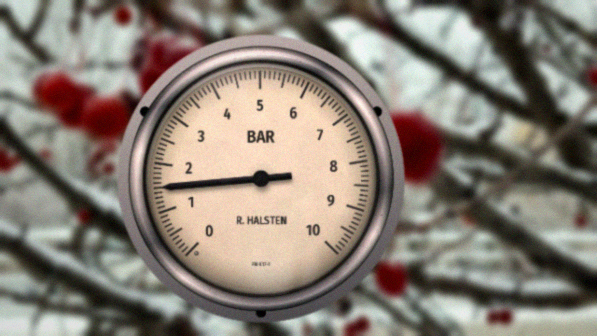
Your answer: 1.5 bar
